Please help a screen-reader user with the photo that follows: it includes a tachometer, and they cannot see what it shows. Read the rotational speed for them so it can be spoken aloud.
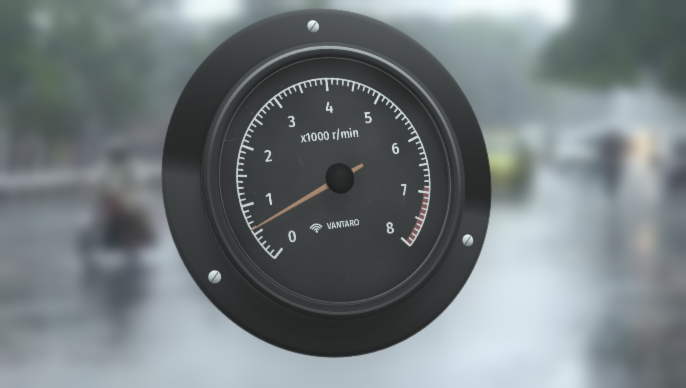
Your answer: 600 rpm
